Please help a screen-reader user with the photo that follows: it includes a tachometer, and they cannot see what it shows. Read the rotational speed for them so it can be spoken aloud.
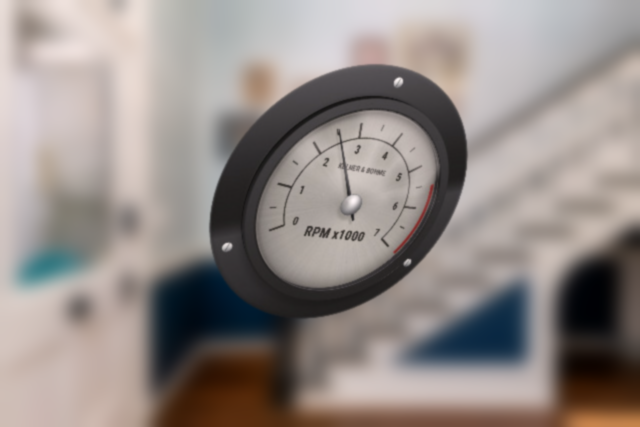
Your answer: 2500 rpm
